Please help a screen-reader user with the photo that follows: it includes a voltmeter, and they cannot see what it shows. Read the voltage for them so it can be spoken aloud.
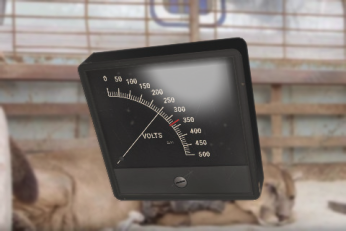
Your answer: 250 V
